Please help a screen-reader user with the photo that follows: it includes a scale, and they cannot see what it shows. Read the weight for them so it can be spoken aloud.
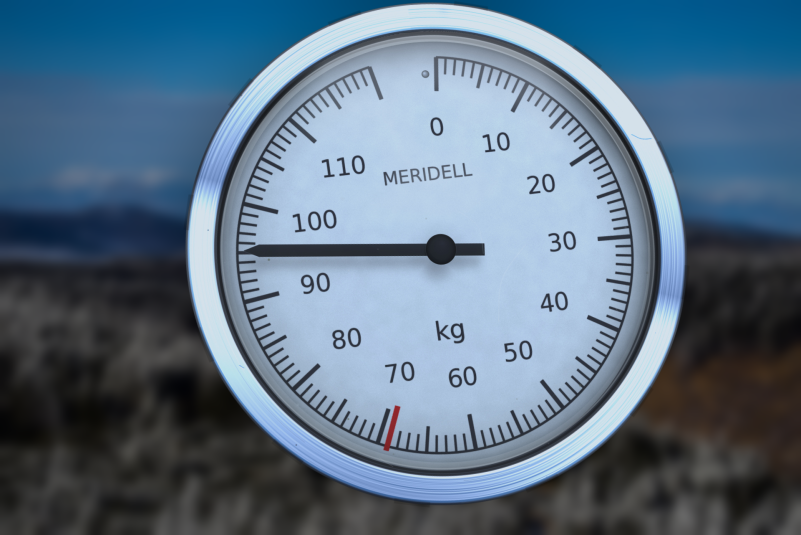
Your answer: 95 kg
